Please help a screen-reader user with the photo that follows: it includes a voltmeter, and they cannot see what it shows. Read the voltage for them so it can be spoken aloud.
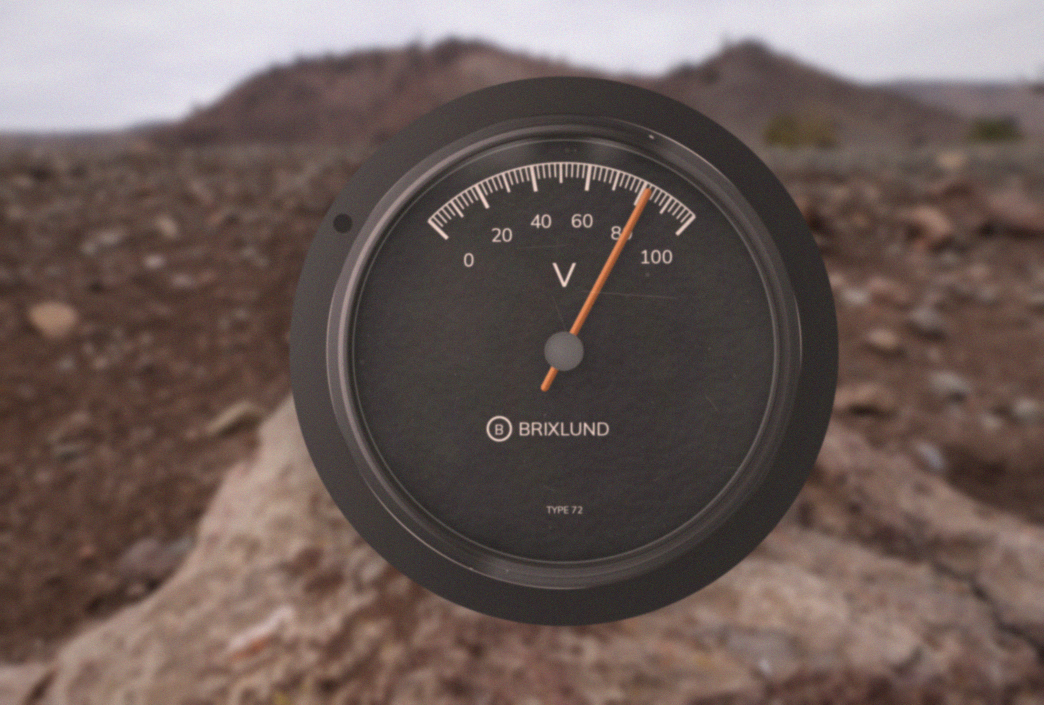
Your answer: 82 V
